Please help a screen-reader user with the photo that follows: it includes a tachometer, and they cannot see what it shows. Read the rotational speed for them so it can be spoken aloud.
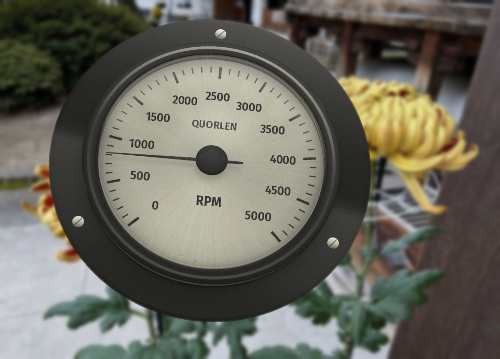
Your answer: 800 rpm
